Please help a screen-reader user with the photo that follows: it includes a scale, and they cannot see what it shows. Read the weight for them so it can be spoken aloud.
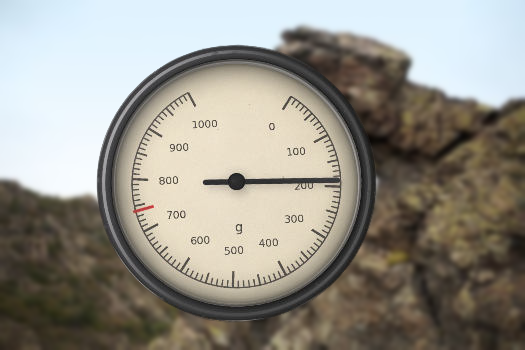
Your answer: 190 g
